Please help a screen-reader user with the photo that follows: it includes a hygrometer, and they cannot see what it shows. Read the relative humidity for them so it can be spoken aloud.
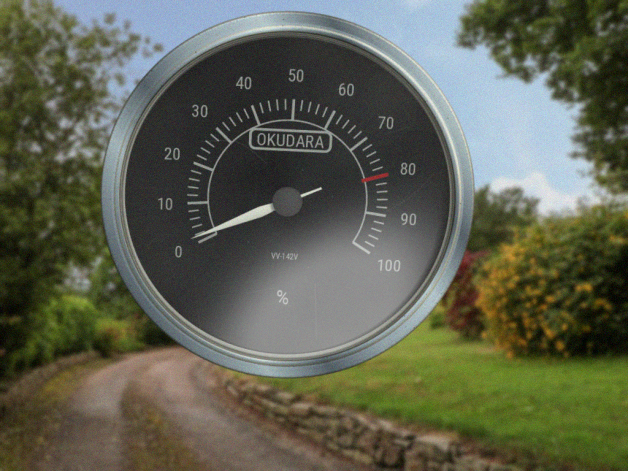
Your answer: 2 %
